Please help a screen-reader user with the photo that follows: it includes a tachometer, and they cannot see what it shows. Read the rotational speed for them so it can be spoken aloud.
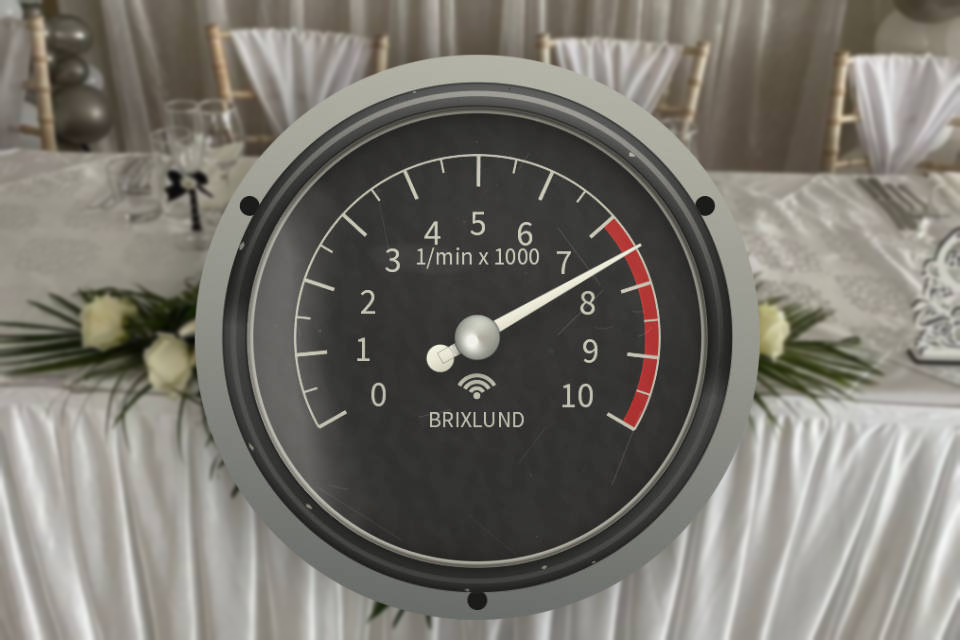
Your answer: 7500 rpm
